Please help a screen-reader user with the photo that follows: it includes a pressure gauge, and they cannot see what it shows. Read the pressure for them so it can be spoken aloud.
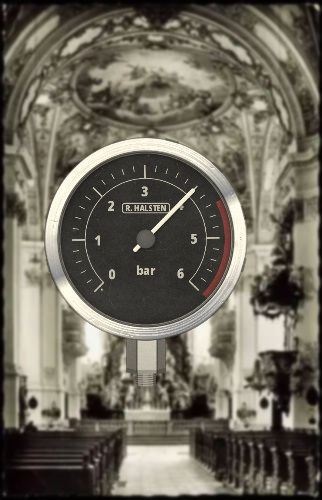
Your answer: 4 bar
